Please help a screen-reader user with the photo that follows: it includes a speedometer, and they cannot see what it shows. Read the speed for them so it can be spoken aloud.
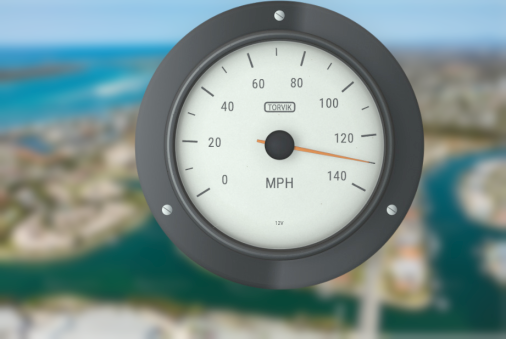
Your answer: 130 mph
